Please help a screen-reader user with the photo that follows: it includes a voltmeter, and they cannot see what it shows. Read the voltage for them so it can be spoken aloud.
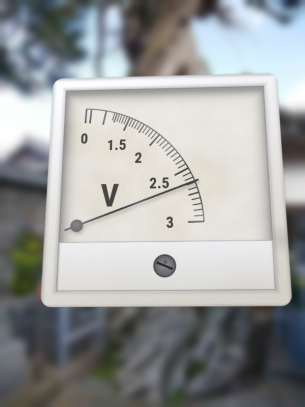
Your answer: 2.65 V
